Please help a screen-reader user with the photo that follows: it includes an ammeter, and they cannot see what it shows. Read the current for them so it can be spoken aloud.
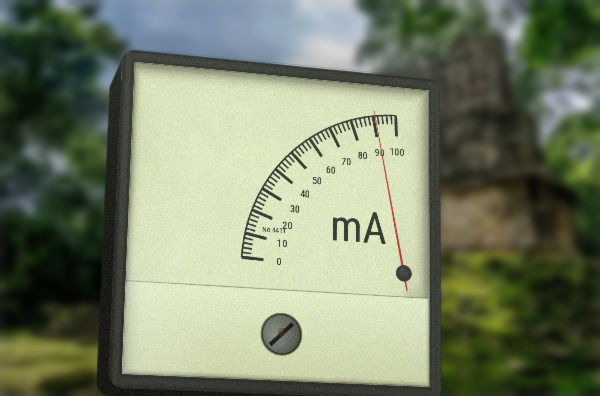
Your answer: 90 mA
